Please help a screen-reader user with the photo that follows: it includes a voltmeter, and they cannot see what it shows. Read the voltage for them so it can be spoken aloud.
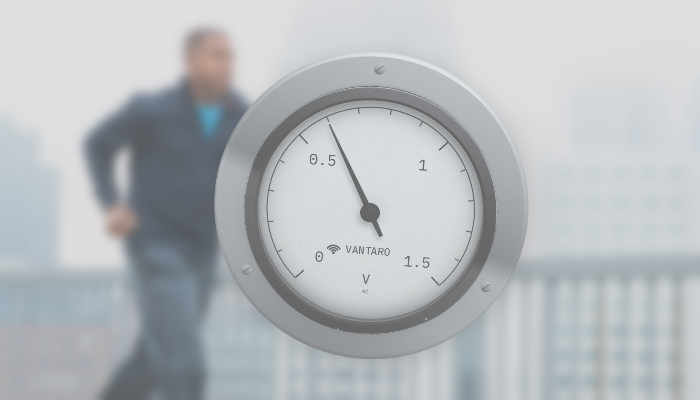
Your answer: 0.6 V
